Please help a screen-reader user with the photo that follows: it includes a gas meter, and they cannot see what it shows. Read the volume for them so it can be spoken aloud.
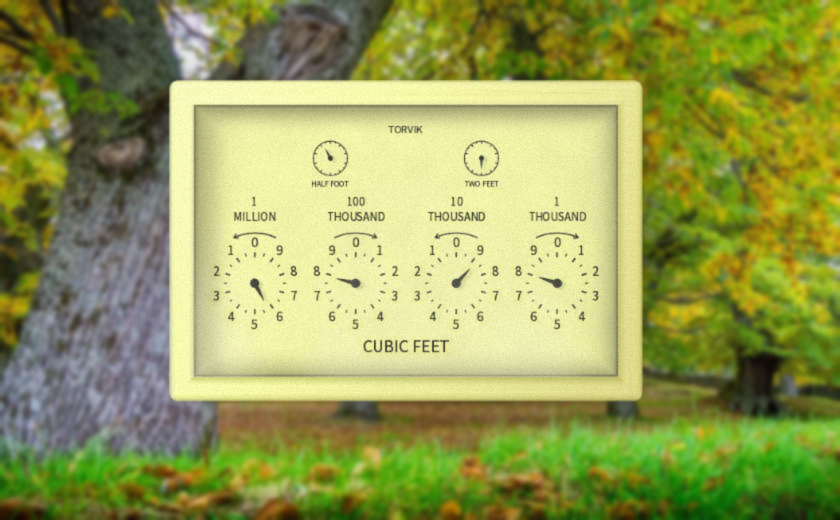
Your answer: 578800 ft³
